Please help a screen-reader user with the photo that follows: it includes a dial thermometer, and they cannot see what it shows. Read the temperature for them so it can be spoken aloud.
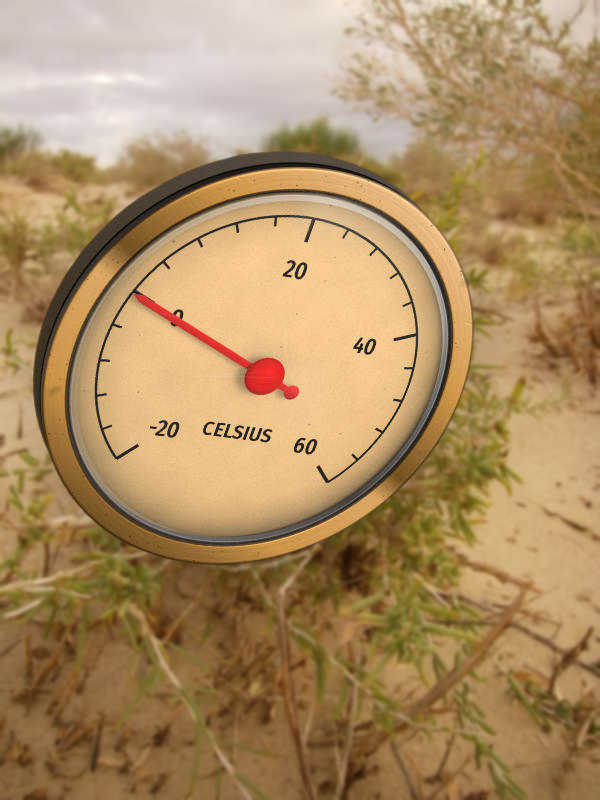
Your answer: 0 °C
